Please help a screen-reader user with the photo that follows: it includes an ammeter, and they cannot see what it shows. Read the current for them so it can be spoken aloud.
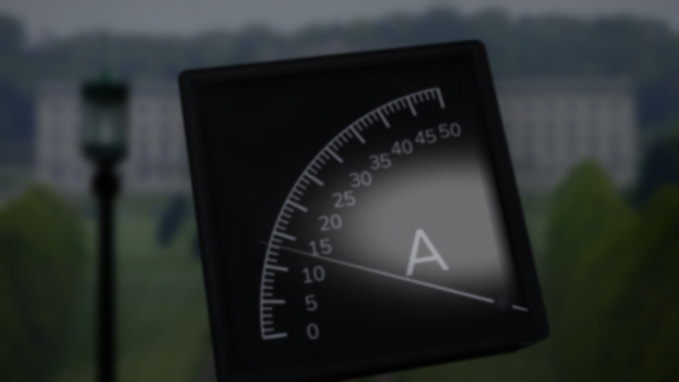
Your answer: 13 A
